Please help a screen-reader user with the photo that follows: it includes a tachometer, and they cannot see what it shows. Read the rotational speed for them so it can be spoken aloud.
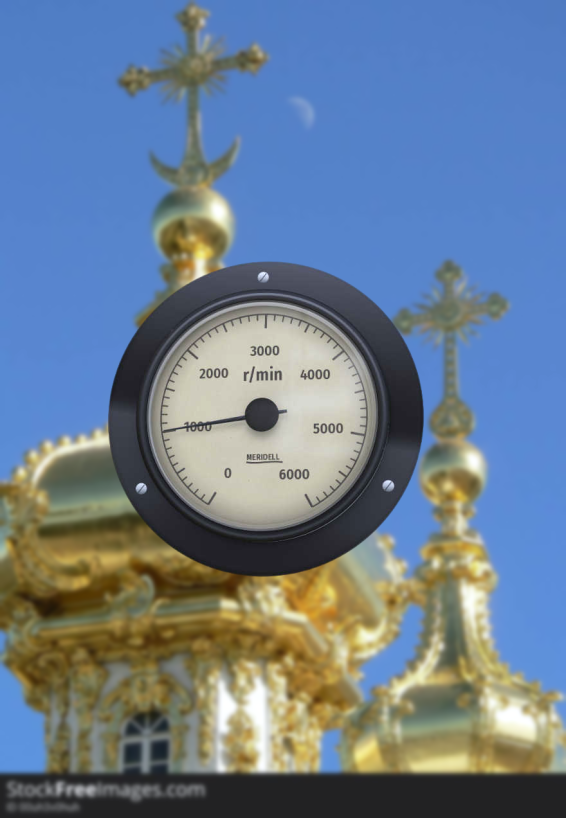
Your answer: 1000 rpm
